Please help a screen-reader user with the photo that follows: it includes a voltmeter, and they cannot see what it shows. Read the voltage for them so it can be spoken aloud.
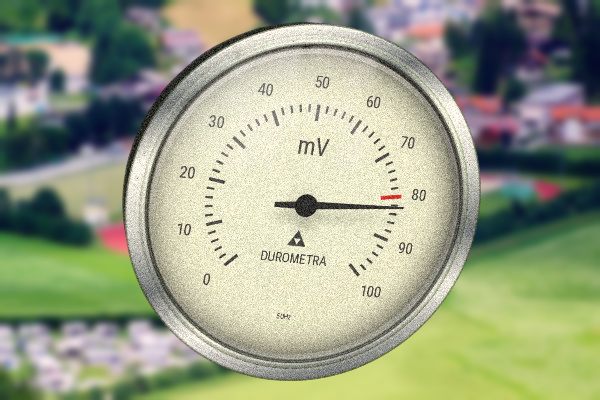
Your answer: 82 mV
